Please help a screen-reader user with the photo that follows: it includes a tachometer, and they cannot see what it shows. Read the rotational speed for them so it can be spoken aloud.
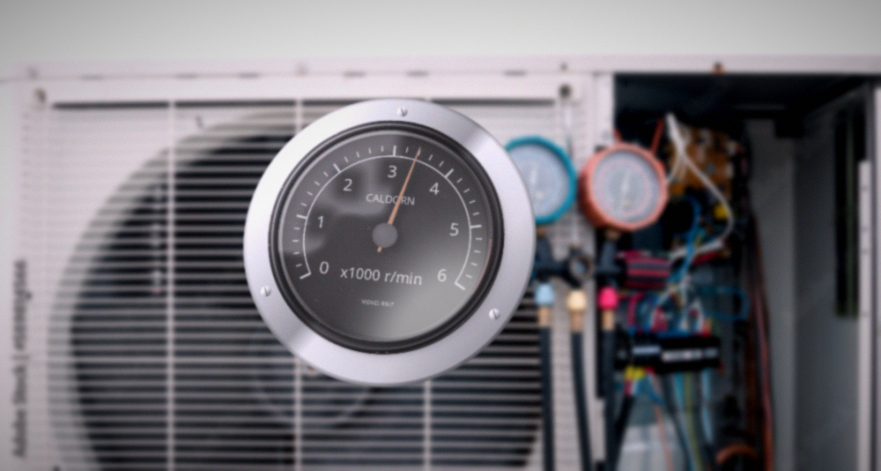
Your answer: 3400 rpm
